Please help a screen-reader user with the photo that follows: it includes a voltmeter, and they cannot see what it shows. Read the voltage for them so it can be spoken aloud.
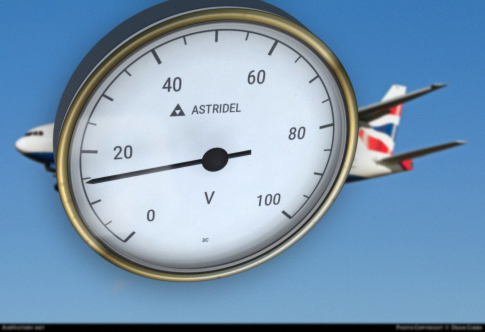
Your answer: 15 V
